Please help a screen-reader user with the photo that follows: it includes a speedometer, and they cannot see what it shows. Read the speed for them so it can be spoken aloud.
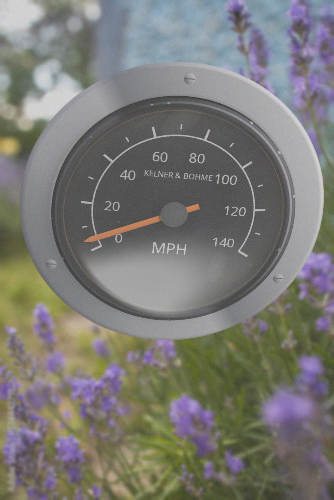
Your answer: 5 mph
